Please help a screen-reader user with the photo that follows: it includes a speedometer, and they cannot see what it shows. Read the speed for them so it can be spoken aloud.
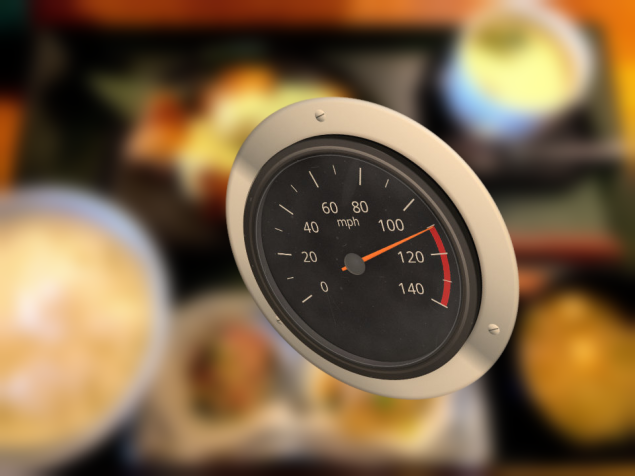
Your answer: 110 mph
